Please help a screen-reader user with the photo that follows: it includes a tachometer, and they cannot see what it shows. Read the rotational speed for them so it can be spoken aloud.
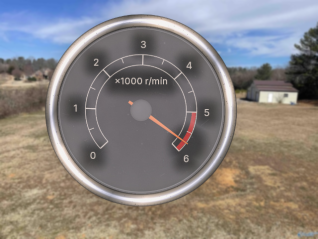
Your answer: 5750 rpm
